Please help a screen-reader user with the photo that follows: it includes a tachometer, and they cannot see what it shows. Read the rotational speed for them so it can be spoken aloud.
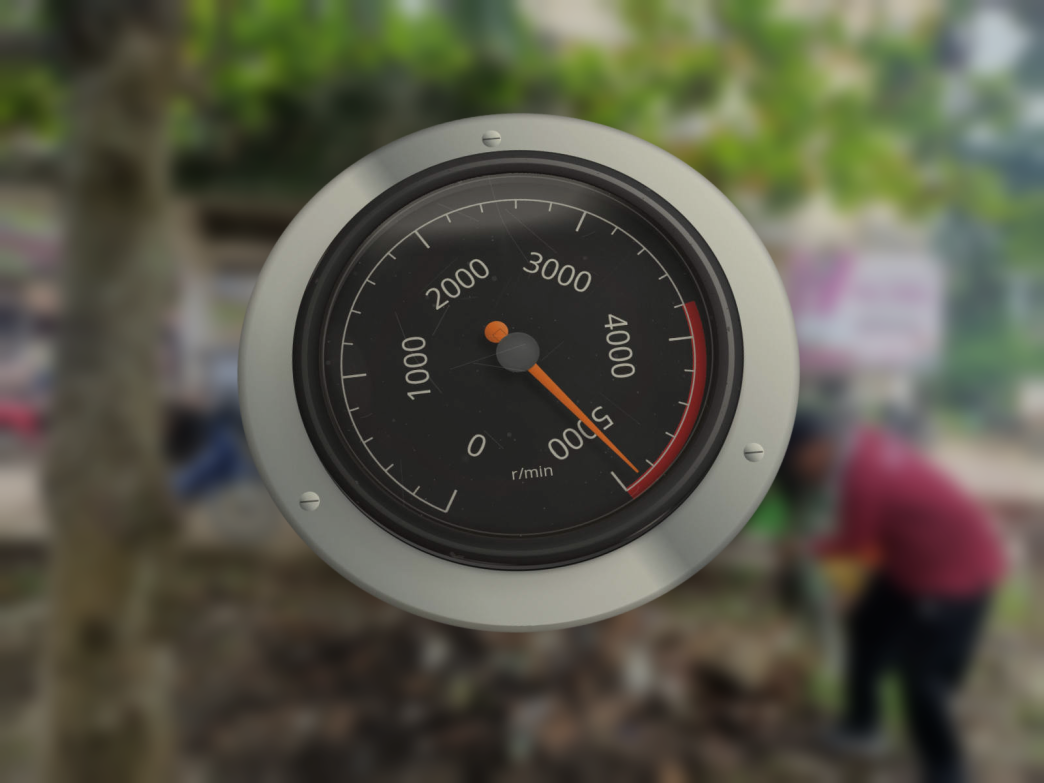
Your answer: 4900 rpm
